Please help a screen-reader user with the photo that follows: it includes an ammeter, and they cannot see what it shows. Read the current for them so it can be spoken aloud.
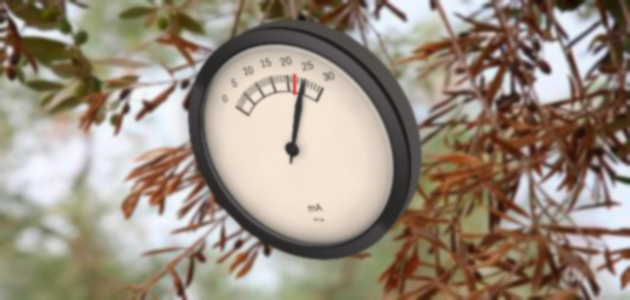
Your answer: 25 mA
